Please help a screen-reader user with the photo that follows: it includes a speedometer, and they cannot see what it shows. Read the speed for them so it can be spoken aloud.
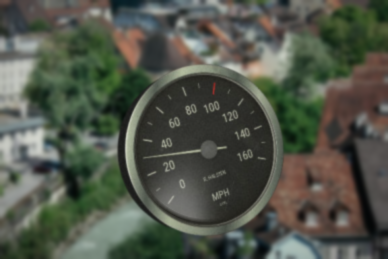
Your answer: 30 mph
